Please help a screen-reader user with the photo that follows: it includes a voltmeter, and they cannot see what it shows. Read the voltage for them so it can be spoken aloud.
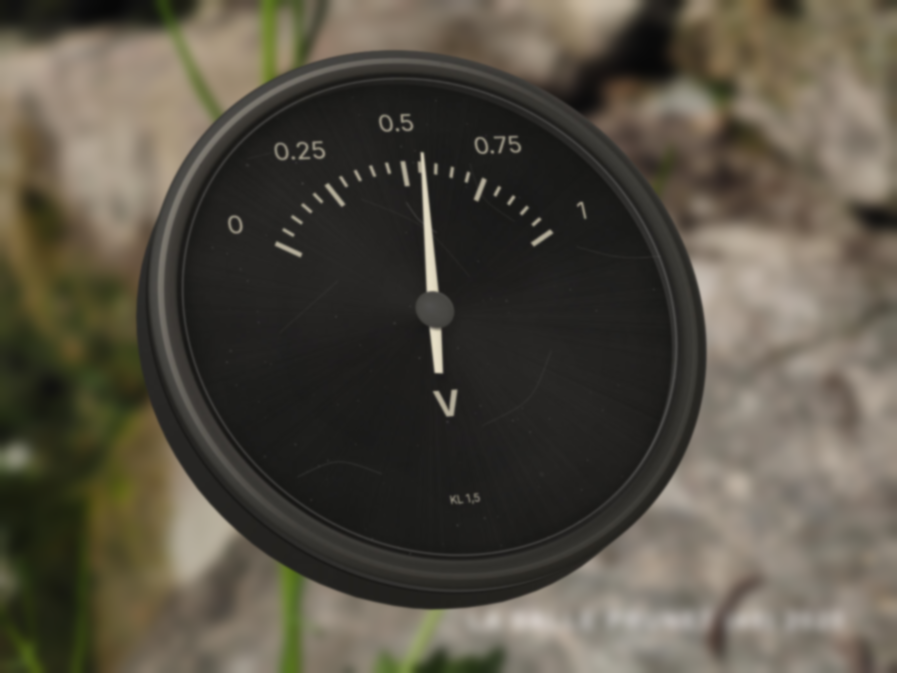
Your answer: 0.55 V
